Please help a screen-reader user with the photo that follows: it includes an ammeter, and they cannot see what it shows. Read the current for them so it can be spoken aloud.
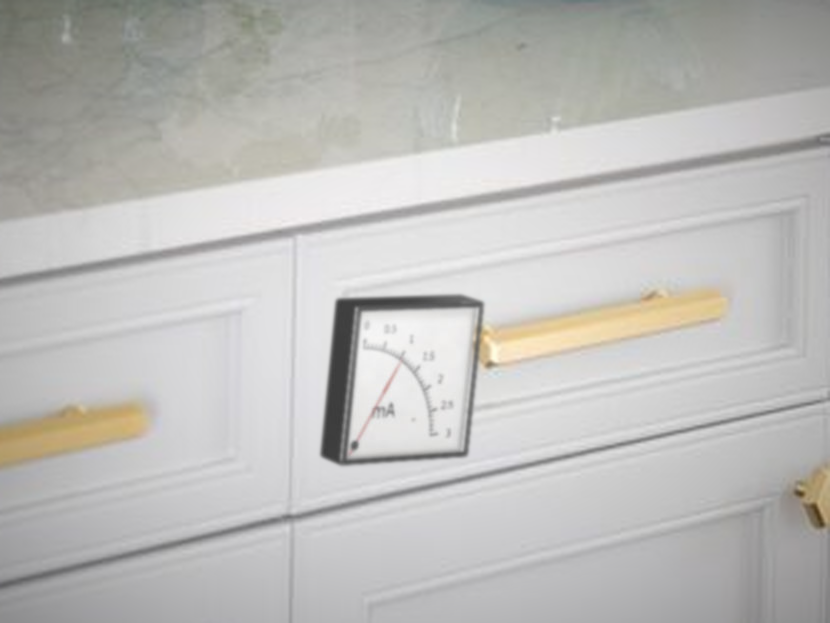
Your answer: 1 mA
